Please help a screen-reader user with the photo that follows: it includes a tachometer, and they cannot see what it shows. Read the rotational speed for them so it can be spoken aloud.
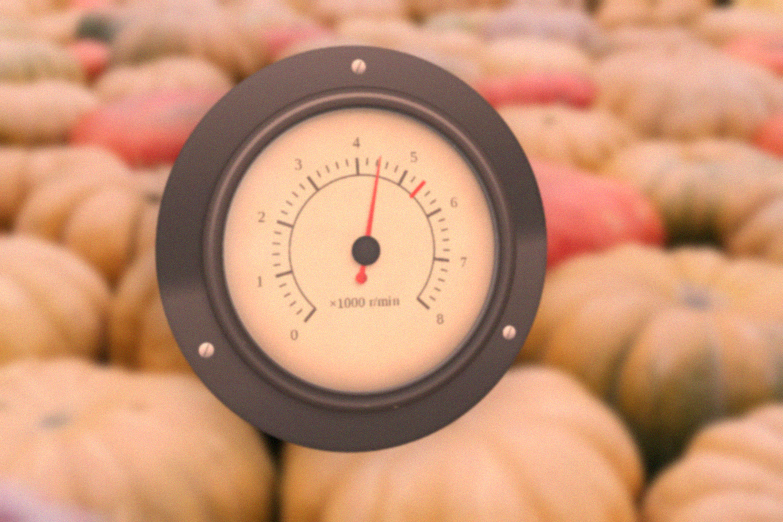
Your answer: 4400 rpm
